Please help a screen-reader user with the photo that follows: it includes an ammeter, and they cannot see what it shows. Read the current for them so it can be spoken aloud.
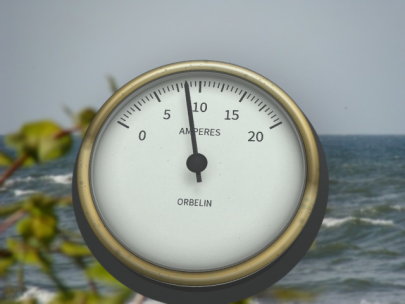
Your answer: 8.5 A
